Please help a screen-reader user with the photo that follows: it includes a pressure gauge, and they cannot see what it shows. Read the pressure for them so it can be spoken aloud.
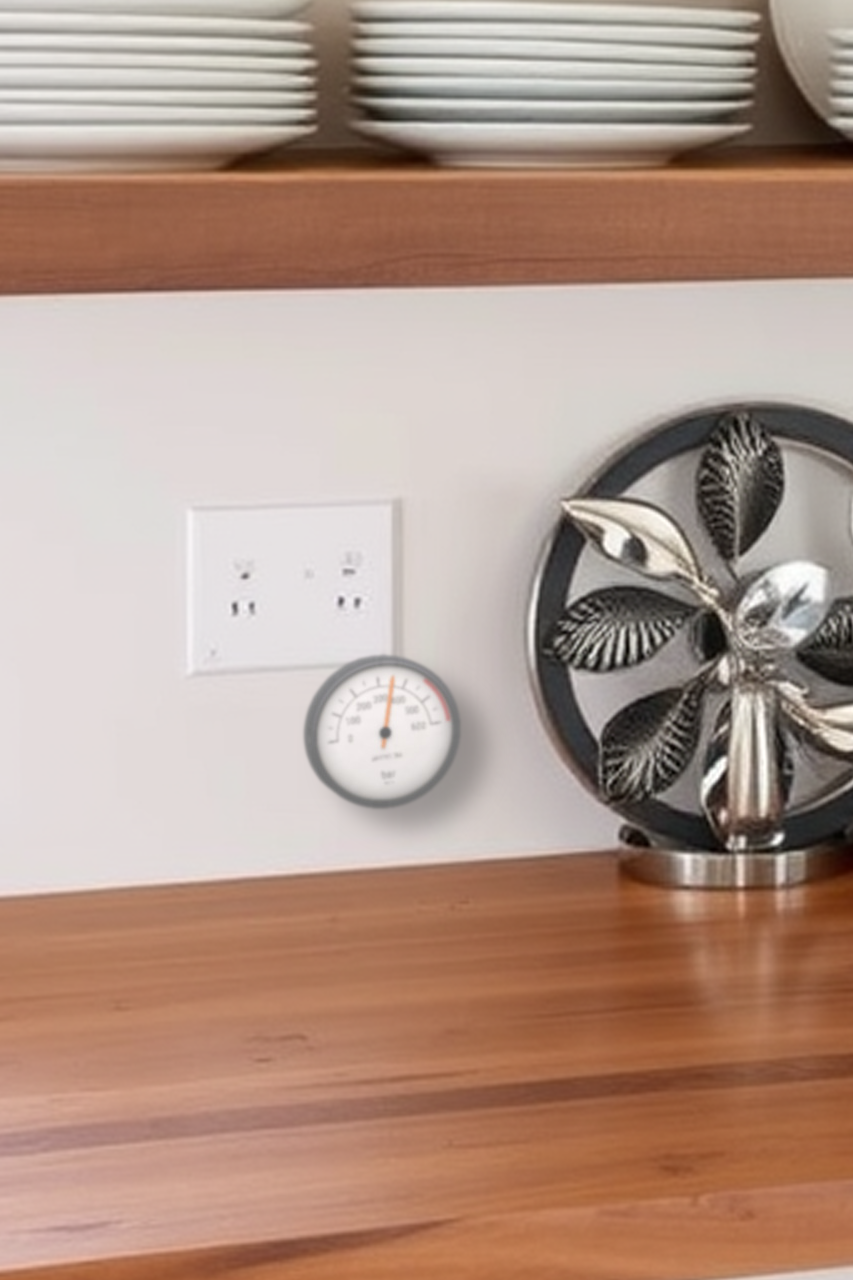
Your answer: 350 bar
